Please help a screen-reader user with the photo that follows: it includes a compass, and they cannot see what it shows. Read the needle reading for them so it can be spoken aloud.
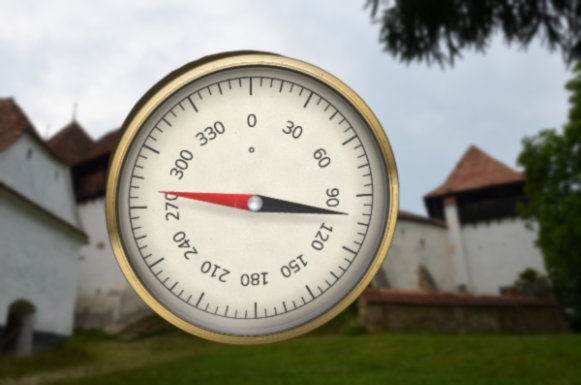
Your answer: 280 °
